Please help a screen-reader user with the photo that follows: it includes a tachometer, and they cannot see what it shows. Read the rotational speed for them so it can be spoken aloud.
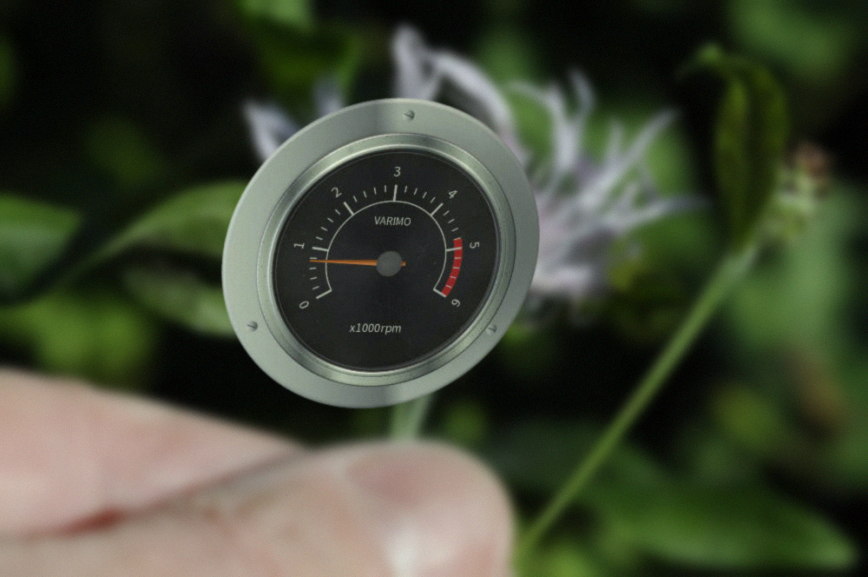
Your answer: 800 rpm
